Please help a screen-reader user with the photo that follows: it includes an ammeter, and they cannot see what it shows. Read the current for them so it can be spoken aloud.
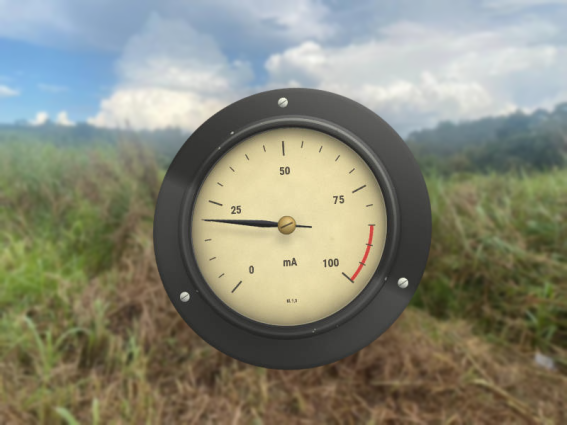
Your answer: 20 mA
